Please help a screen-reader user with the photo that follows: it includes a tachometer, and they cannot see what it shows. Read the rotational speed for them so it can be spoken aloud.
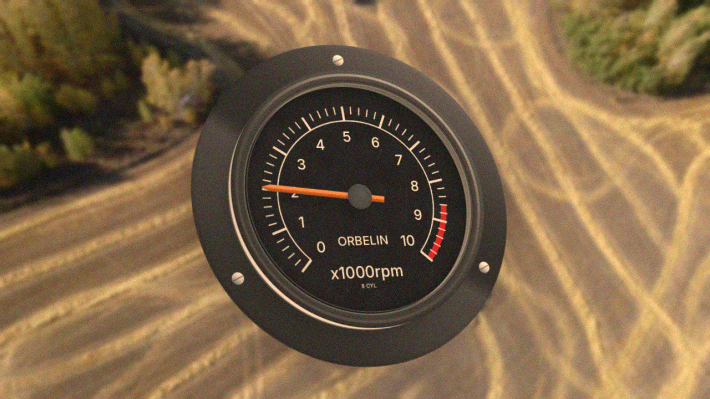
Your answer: 2000 rpm
